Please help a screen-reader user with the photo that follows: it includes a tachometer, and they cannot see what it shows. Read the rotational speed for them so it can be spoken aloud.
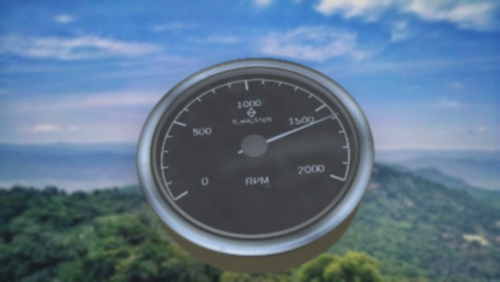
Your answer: 1600 rpm
